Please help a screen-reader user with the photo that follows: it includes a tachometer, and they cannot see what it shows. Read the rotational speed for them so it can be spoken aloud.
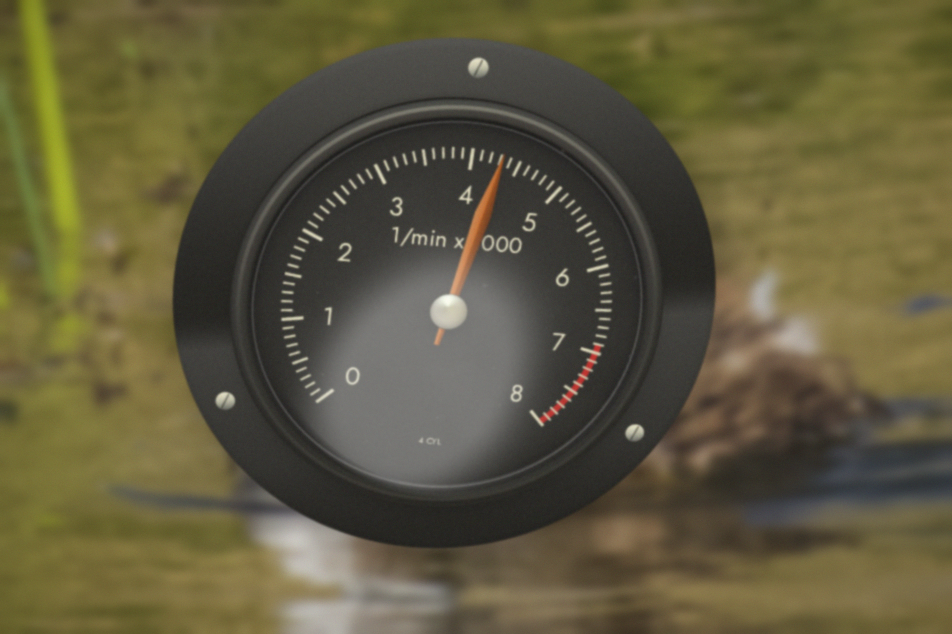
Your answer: 4300 rpm
